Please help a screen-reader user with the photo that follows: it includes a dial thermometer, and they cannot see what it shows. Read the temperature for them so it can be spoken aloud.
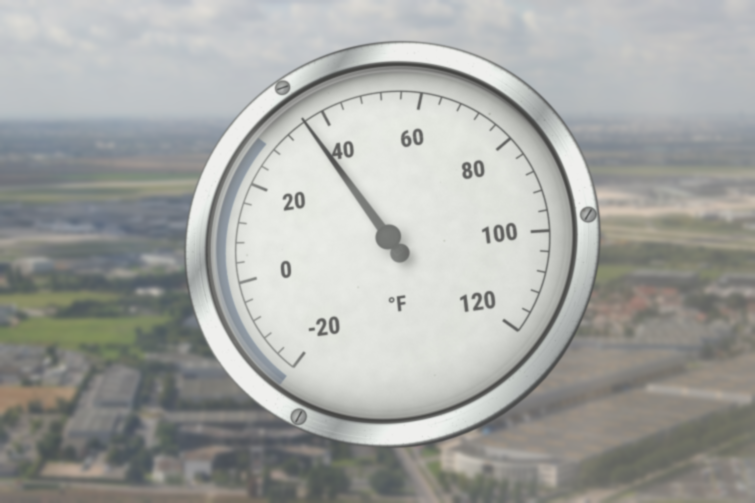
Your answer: 36 °F
